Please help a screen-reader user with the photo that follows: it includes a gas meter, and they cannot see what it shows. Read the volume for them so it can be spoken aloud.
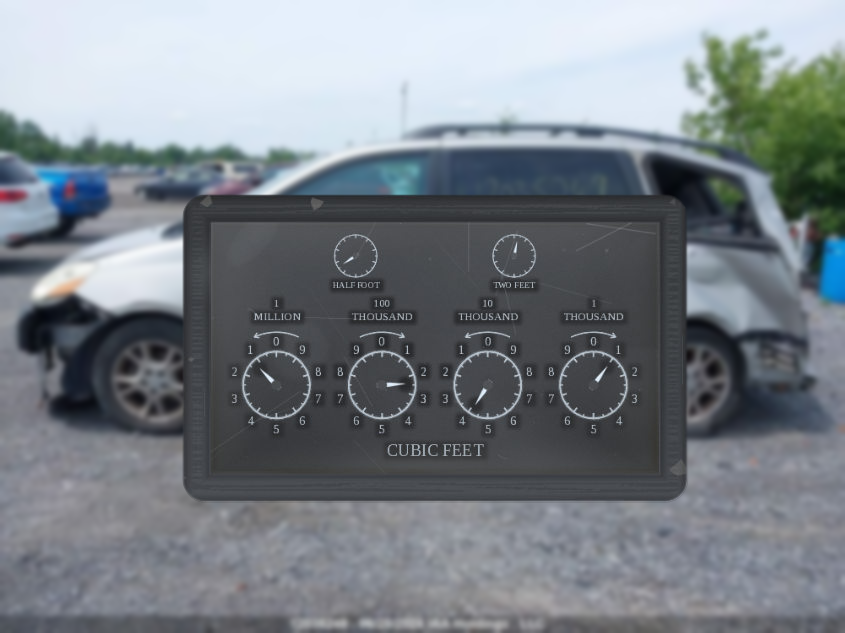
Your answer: 124100 ft³
